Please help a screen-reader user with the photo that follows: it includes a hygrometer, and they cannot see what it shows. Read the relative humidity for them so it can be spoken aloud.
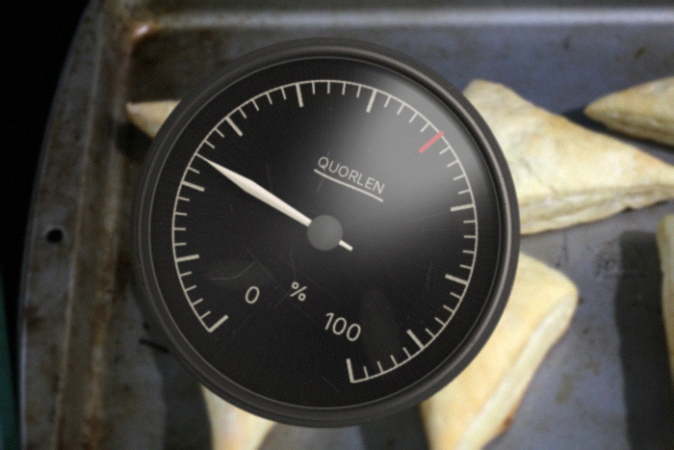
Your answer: 24 %
